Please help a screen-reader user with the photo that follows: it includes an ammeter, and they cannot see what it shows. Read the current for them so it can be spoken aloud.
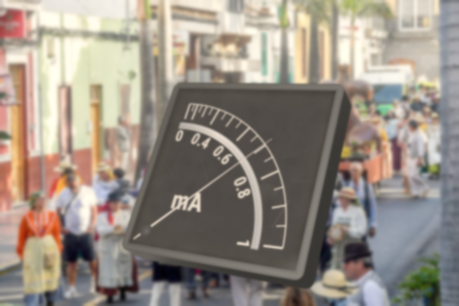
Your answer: 0.7 mA
